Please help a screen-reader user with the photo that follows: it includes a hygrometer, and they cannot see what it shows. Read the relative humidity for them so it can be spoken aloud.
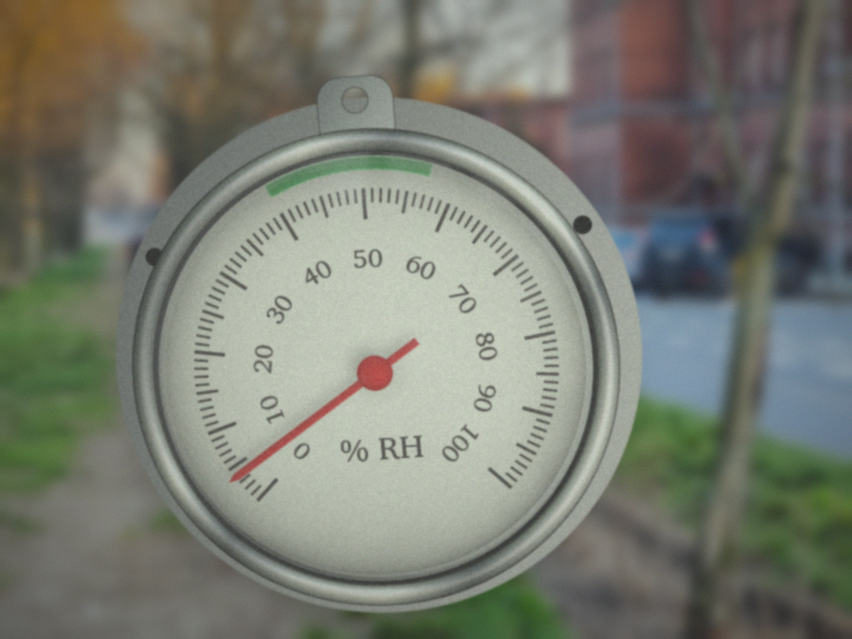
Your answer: 4 %
